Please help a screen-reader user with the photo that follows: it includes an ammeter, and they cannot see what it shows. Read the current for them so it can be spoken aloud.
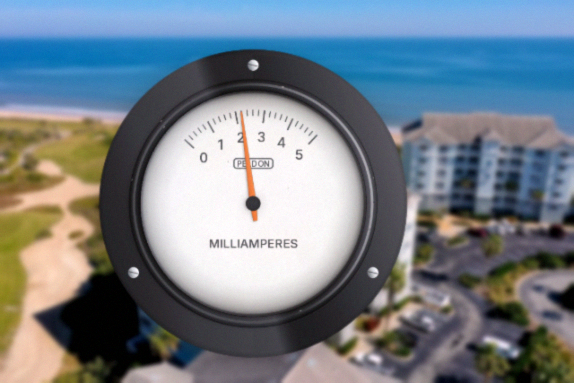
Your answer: 2.2 mA
